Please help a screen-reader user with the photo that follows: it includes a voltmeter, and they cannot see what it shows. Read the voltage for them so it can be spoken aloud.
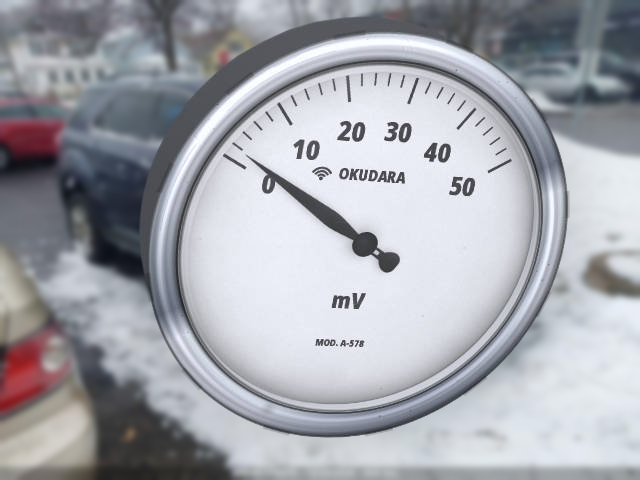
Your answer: 2 mV
